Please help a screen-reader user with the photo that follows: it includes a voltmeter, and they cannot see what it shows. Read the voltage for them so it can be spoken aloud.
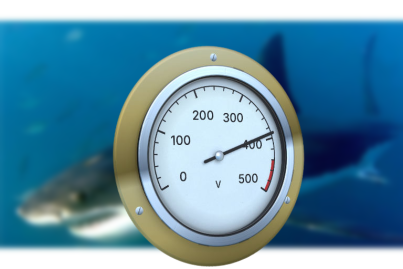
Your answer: 390 V
